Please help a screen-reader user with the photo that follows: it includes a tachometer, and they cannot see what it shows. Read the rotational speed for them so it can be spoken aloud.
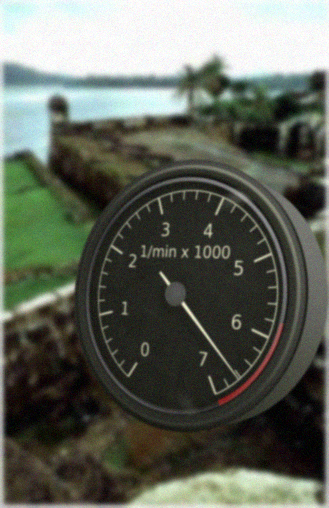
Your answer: 6600 rpm
